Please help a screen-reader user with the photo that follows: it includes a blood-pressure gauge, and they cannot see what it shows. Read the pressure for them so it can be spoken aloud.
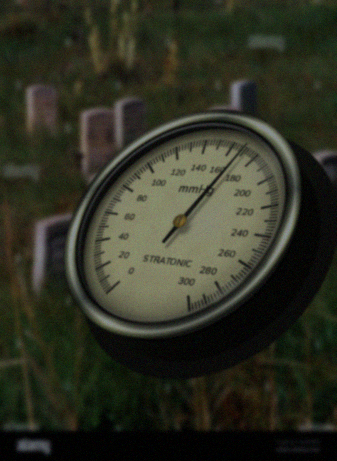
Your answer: 170 mmHg
